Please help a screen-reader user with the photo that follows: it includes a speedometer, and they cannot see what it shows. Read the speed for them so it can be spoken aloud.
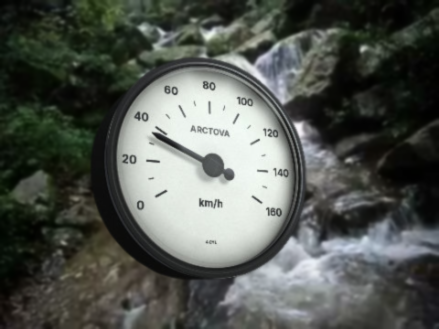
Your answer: 35 km/h
